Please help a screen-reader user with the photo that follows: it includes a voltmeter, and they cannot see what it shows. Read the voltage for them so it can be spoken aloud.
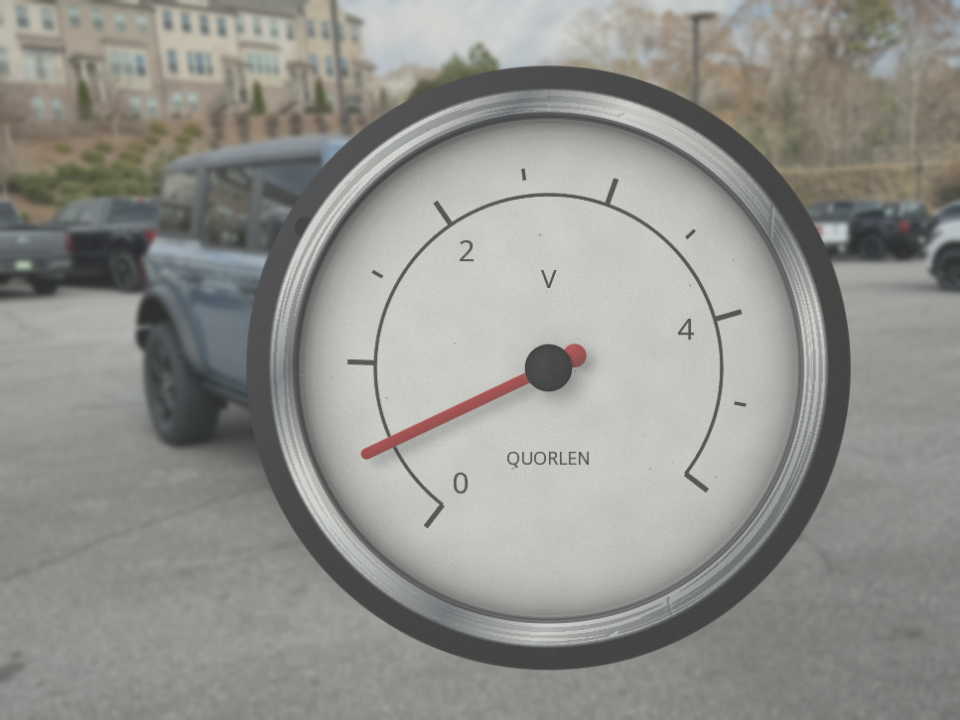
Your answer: 0.5 V
